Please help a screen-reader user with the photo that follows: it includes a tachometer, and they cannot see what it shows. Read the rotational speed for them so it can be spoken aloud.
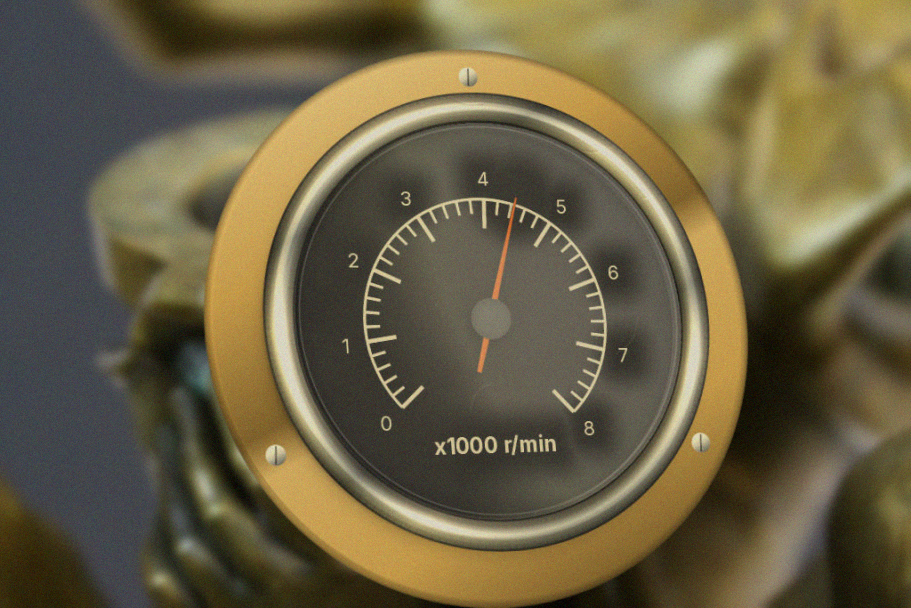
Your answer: 4400 rpm
